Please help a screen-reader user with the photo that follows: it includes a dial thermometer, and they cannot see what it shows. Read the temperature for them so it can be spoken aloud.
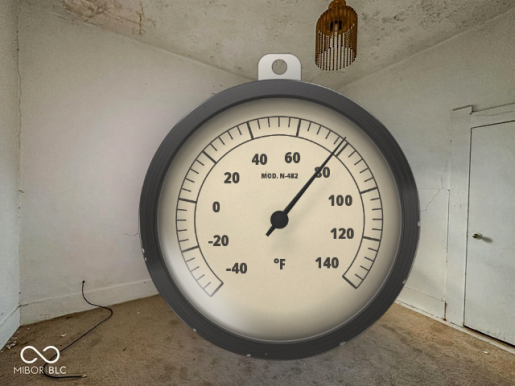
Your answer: 78 °F
